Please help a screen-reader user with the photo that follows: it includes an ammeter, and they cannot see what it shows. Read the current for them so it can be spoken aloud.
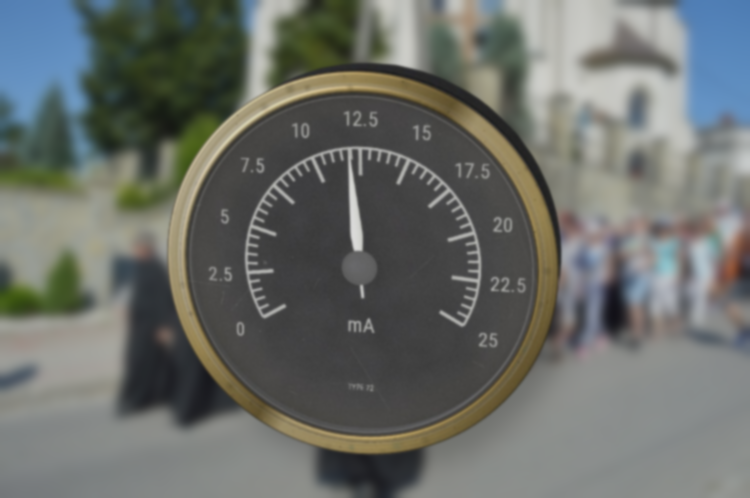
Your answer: 12 mA
